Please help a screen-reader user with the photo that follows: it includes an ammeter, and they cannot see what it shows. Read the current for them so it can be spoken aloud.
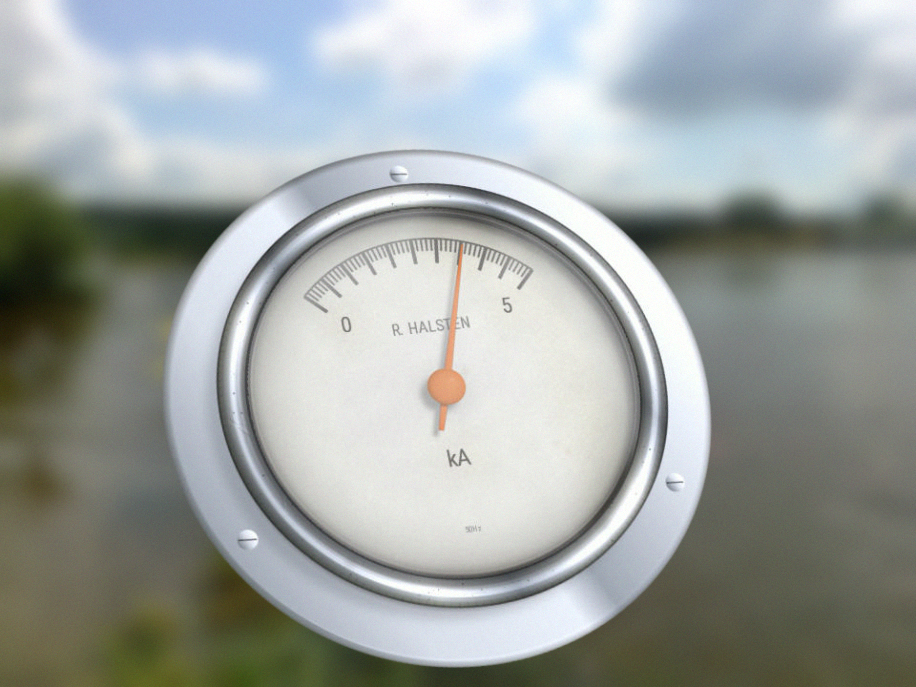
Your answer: 3.5 kA
